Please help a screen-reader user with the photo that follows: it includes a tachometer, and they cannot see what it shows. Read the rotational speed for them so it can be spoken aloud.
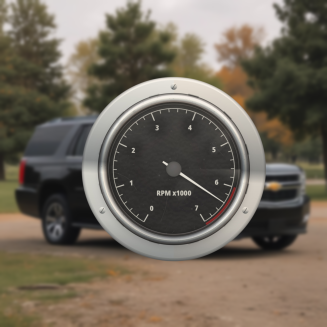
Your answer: 6400 rpm
